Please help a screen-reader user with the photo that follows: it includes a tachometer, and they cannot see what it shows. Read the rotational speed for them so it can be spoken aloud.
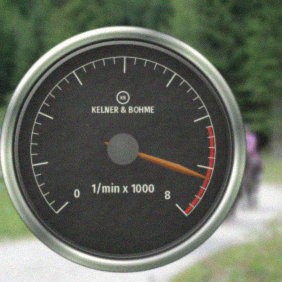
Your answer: 7200 rpm
